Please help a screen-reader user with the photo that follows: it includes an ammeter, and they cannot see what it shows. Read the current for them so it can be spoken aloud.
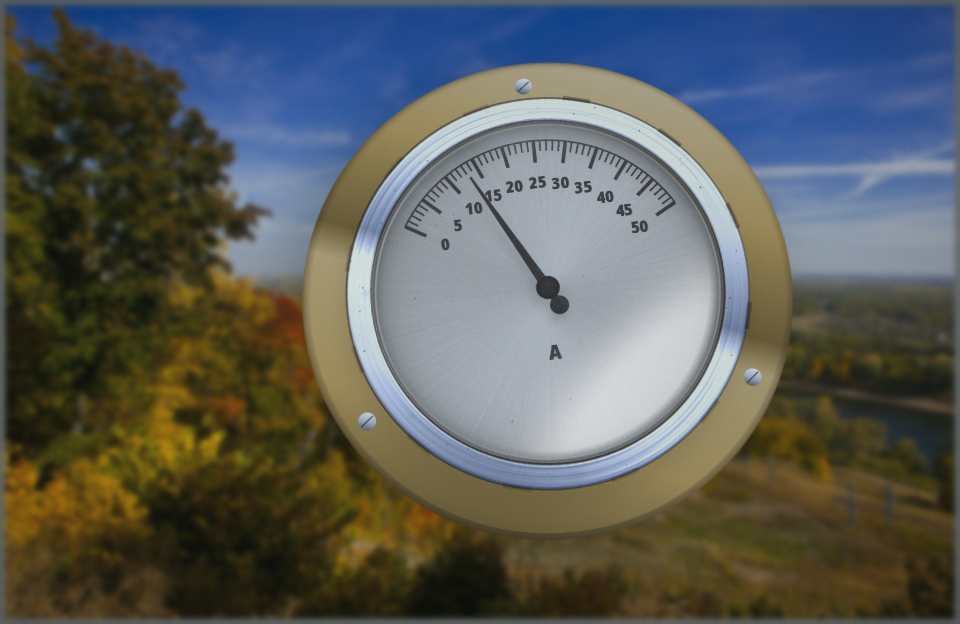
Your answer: 13 A
